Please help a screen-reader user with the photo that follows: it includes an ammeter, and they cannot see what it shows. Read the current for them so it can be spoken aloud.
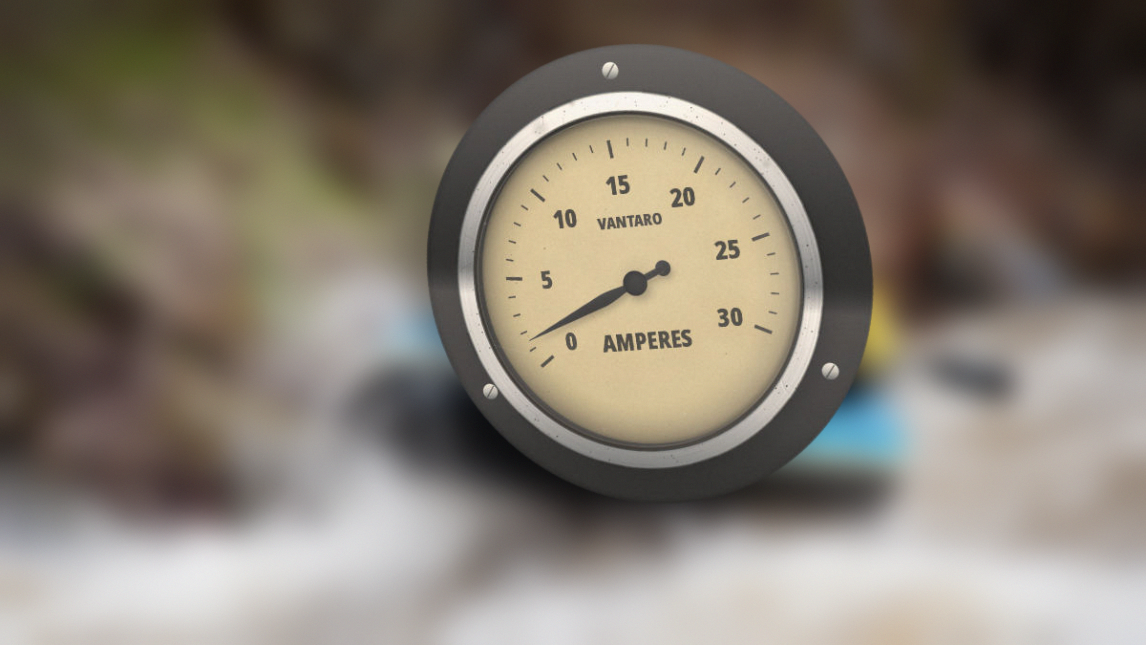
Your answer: 1.5 A
